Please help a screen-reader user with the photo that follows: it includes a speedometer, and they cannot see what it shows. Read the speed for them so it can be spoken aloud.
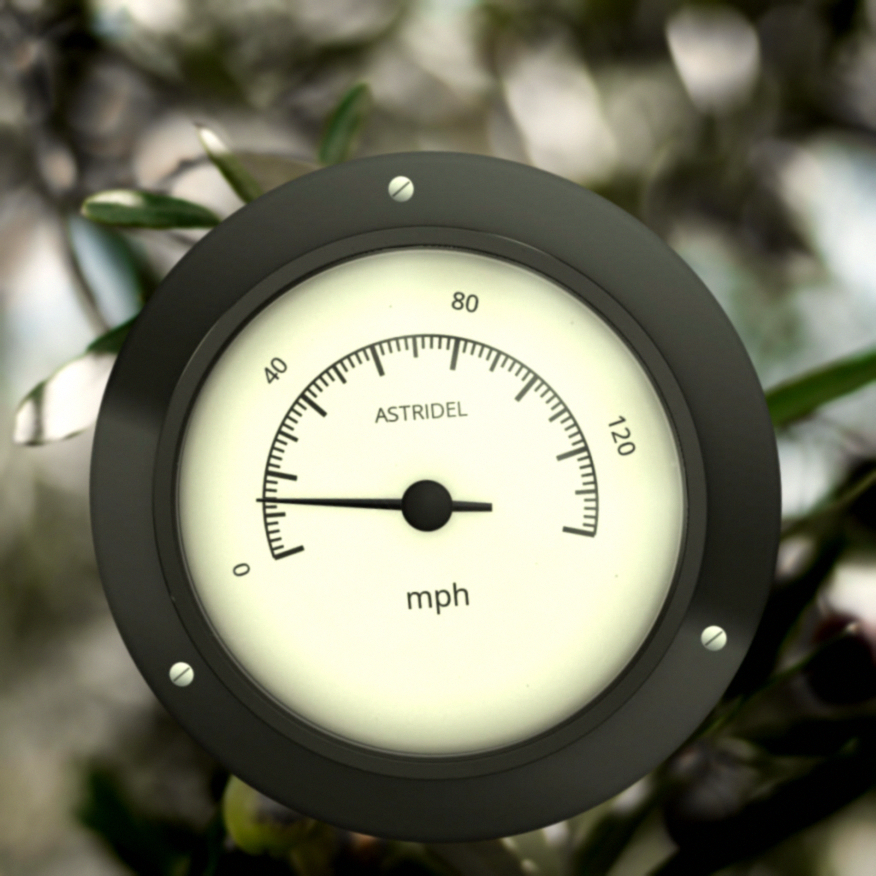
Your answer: 14 mph
